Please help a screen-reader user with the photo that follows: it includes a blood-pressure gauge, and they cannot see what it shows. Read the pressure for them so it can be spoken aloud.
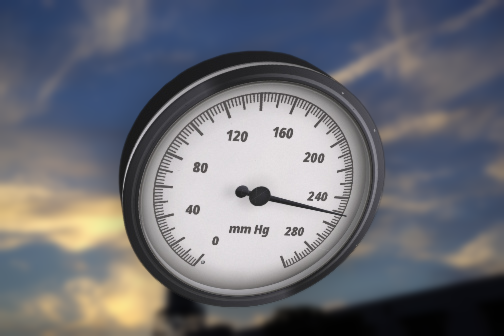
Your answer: 250 mmHg
